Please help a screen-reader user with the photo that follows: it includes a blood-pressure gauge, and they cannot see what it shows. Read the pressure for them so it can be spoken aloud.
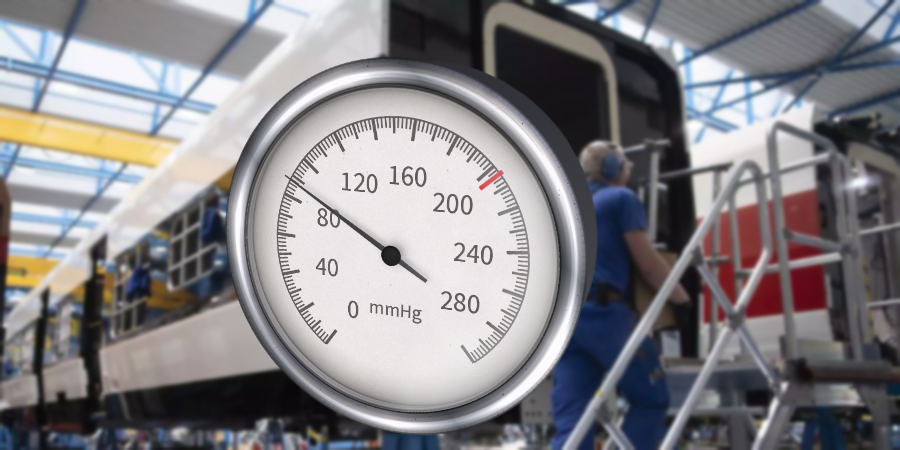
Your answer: 90 mmHg
